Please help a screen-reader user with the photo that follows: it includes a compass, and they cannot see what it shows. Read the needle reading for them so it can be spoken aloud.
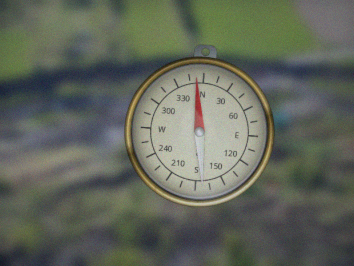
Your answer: 352.5 °
